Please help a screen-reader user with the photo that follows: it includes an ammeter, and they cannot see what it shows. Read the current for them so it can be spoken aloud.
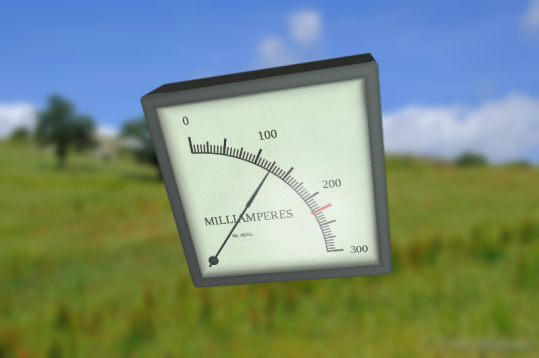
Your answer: 125 mA
